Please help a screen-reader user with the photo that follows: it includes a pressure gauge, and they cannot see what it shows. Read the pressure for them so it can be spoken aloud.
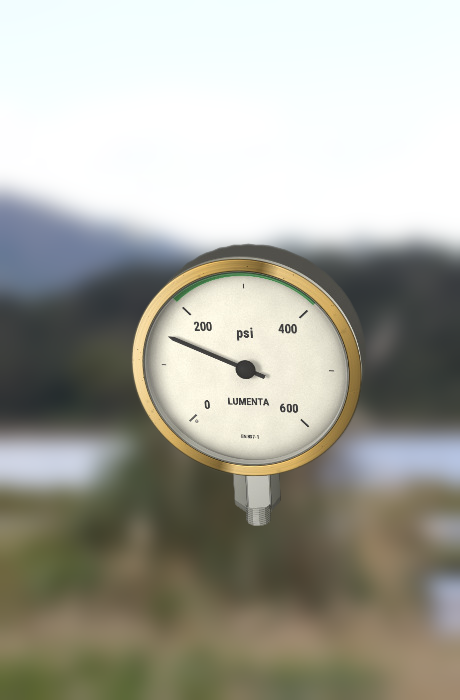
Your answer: 150 psi
